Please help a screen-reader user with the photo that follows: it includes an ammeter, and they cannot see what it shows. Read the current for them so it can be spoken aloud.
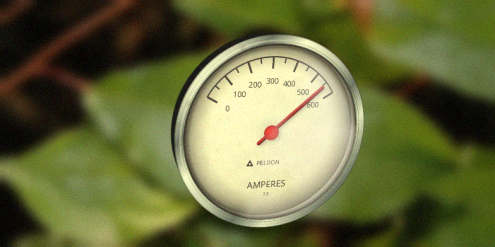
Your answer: 550 A
